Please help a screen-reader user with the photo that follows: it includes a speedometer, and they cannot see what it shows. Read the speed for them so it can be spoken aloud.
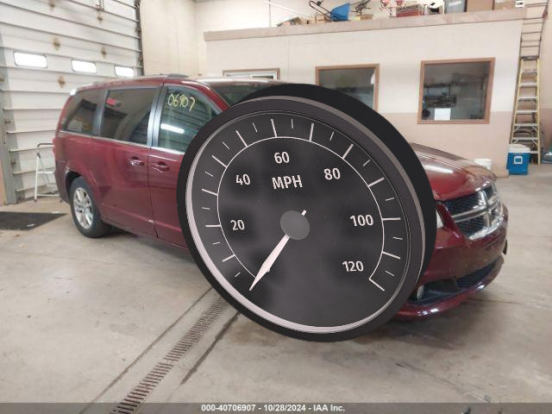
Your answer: 0 mph
